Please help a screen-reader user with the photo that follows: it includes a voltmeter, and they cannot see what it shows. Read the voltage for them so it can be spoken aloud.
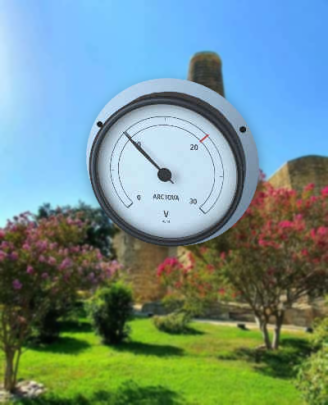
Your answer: 10 V
